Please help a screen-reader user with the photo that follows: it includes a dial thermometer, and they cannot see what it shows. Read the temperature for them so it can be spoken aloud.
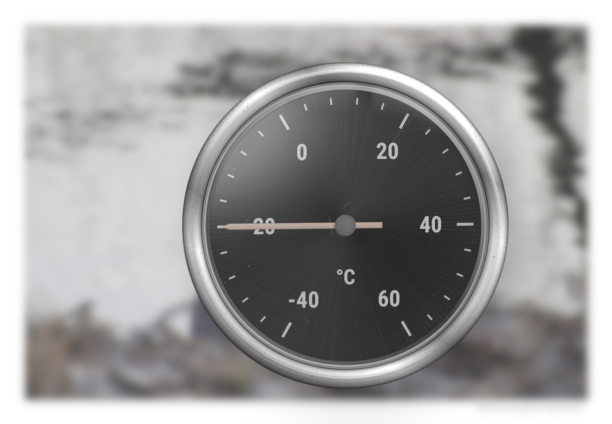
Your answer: -20 °C
